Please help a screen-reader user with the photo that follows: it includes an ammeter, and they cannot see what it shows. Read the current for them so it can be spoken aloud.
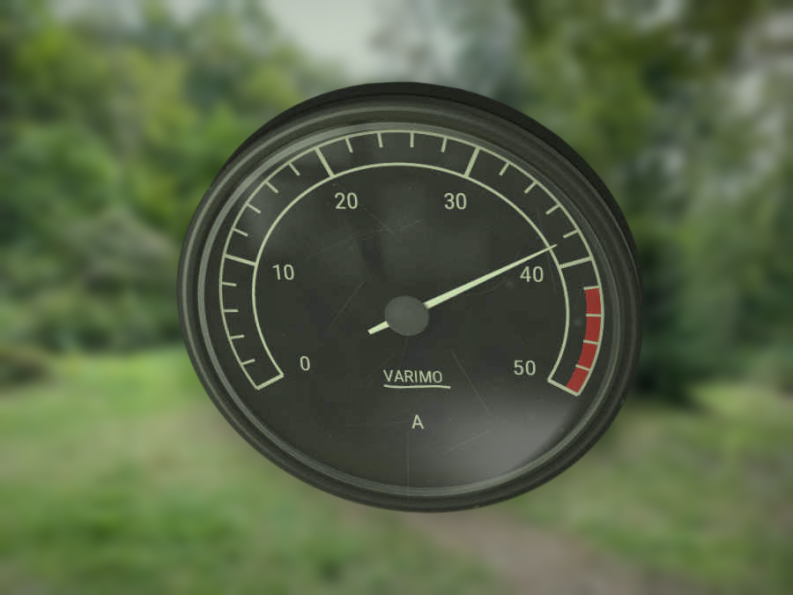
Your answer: 38 A
